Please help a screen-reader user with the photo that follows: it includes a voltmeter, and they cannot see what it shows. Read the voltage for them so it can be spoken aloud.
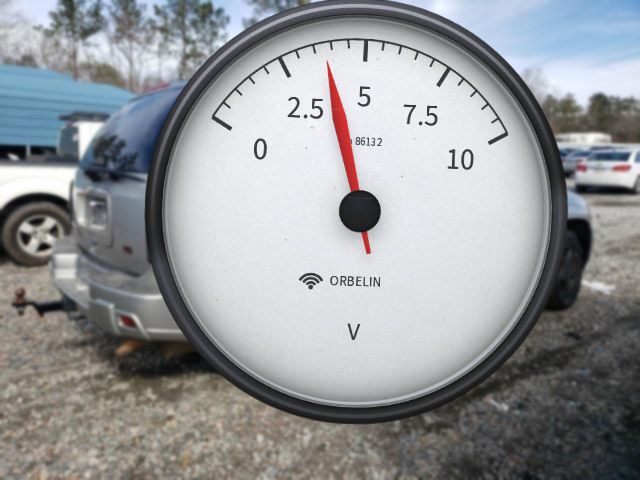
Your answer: 3.75 V
